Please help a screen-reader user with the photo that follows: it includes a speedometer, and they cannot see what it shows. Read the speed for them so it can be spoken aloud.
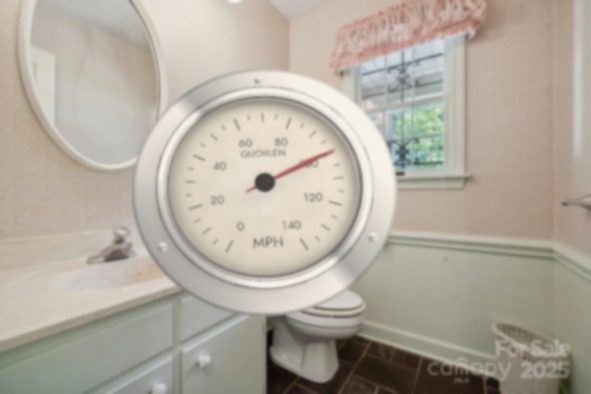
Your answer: 100 mph
